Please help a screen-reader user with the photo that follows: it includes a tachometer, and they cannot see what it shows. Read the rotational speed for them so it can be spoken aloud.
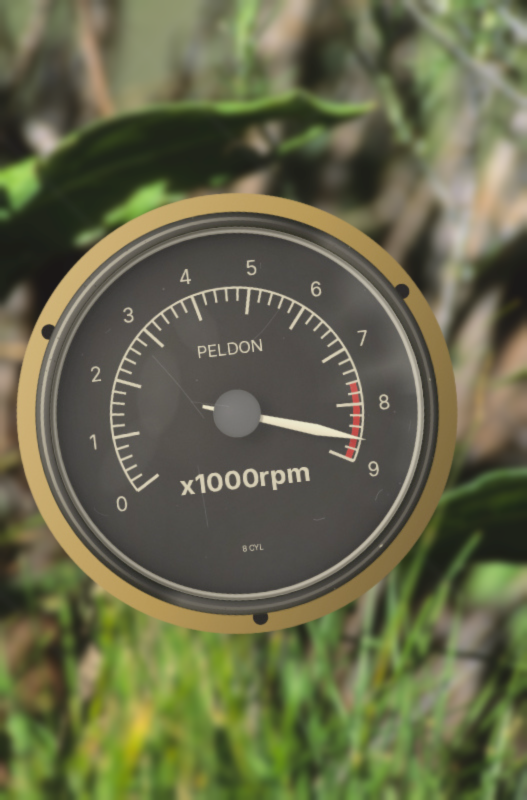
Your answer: 8600 rpm
